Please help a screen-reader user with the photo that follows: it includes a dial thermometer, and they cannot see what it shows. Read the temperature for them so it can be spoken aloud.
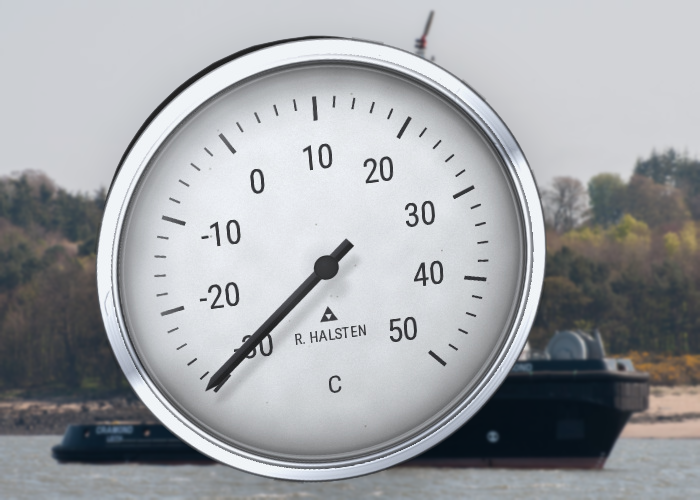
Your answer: -29 °C
